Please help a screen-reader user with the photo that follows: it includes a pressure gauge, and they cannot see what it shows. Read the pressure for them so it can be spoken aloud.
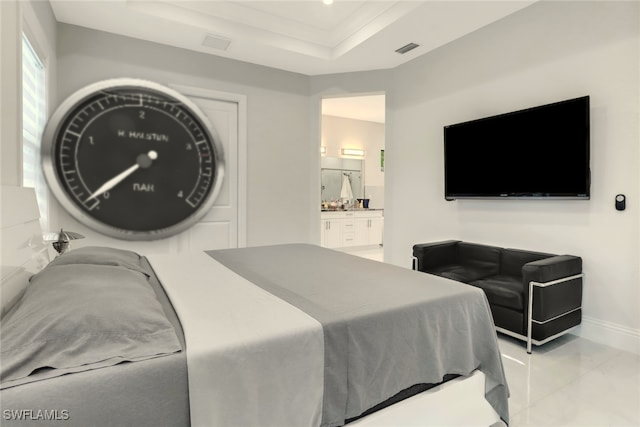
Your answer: 0.1 bar
